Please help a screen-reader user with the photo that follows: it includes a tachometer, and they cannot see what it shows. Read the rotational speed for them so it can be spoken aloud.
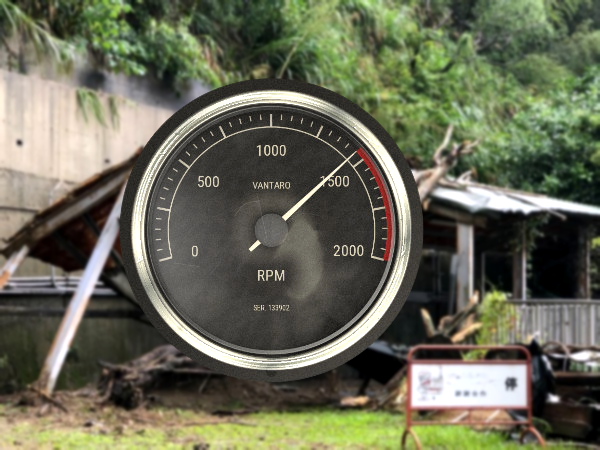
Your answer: 1450 rpm
